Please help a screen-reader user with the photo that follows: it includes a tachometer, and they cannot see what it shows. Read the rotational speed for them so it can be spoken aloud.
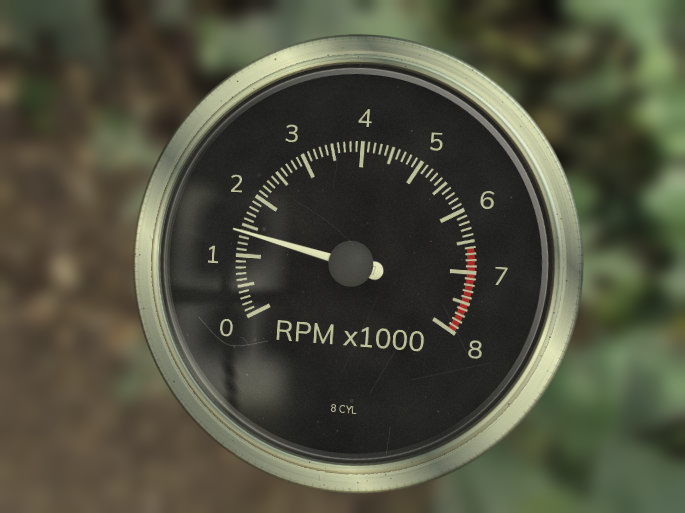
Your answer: 1400 rpm
